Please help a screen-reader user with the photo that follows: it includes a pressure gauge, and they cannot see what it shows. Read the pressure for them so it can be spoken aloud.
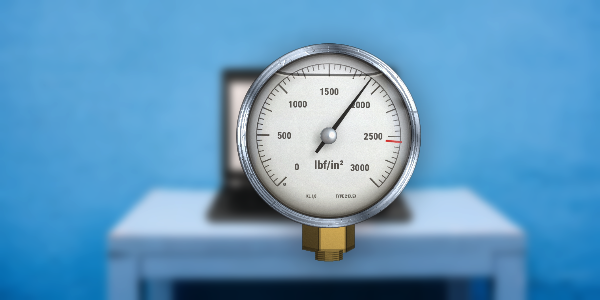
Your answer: 1900 psi
